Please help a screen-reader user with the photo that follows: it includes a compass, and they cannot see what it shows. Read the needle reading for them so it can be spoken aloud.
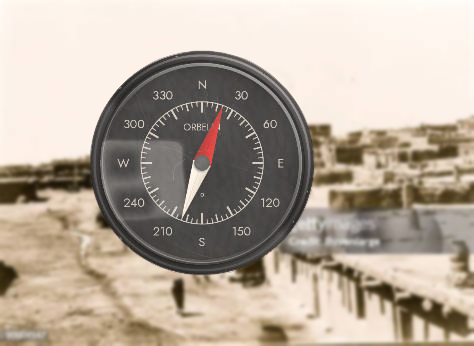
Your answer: 20 °
